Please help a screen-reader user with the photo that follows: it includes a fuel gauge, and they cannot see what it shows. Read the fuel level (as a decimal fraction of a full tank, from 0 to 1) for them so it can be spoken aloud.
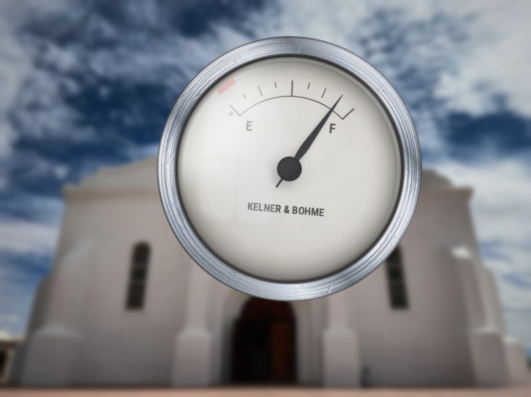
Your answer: 0.875
